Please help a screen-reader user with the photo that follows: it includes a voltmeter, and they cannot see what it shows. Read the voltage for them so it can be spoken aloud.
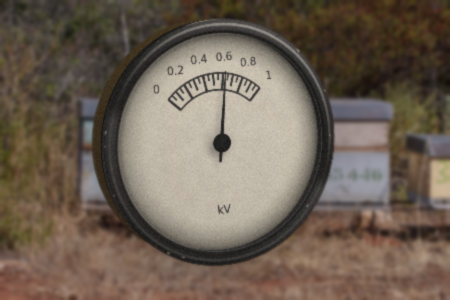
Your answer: 0.6 kV
